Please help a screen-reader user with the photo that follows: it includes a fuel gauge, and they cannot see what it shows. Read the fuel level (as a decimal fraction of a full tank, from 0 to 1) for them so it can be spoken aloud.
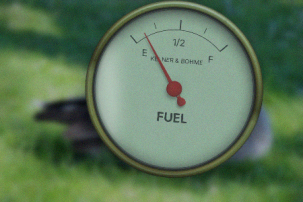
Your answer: 0.125
